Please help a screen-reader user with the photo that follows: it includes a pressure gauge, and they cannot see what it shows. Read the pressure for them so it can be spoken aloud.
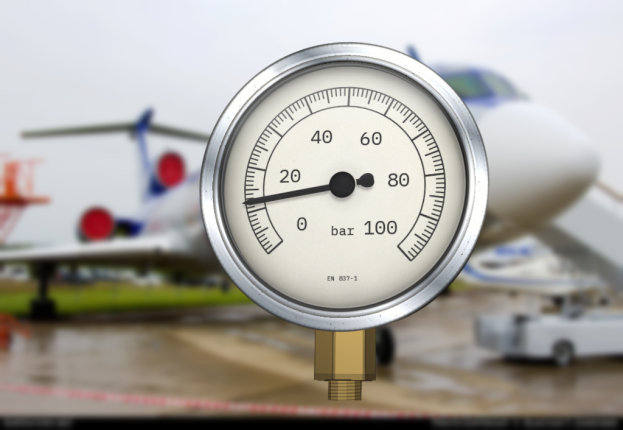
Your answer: 12 bar
